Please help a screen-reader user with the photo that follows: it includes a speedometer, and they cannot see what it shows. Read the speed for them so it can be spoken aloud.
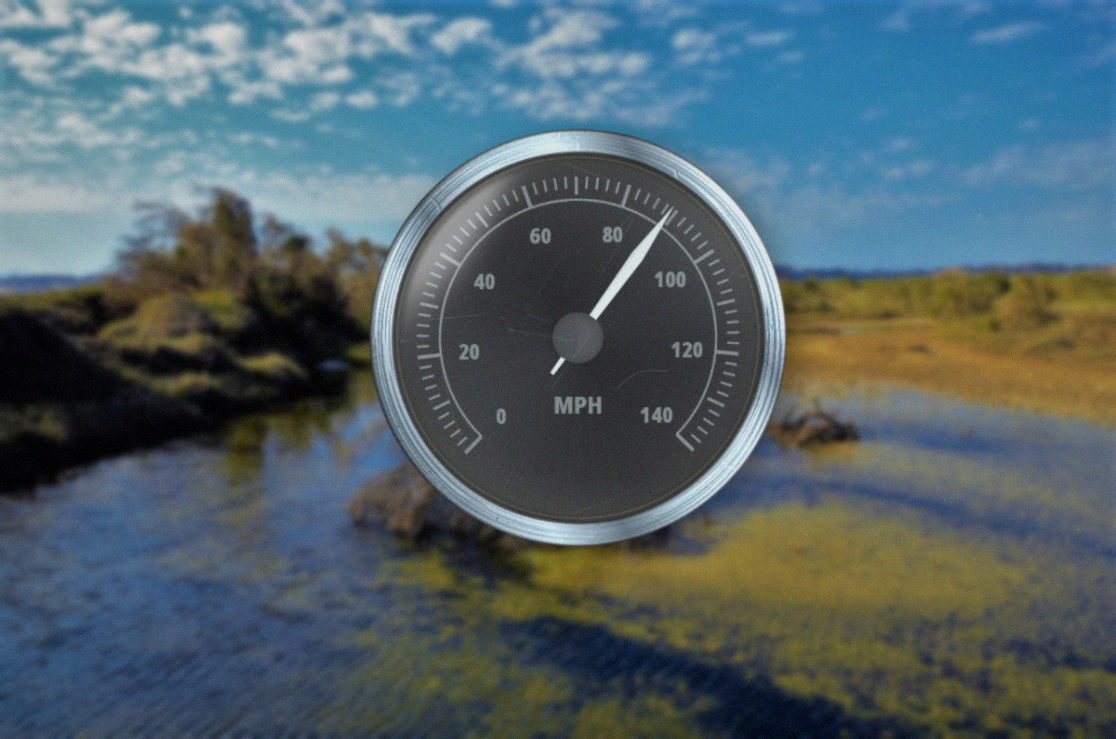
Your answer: 89 mph
